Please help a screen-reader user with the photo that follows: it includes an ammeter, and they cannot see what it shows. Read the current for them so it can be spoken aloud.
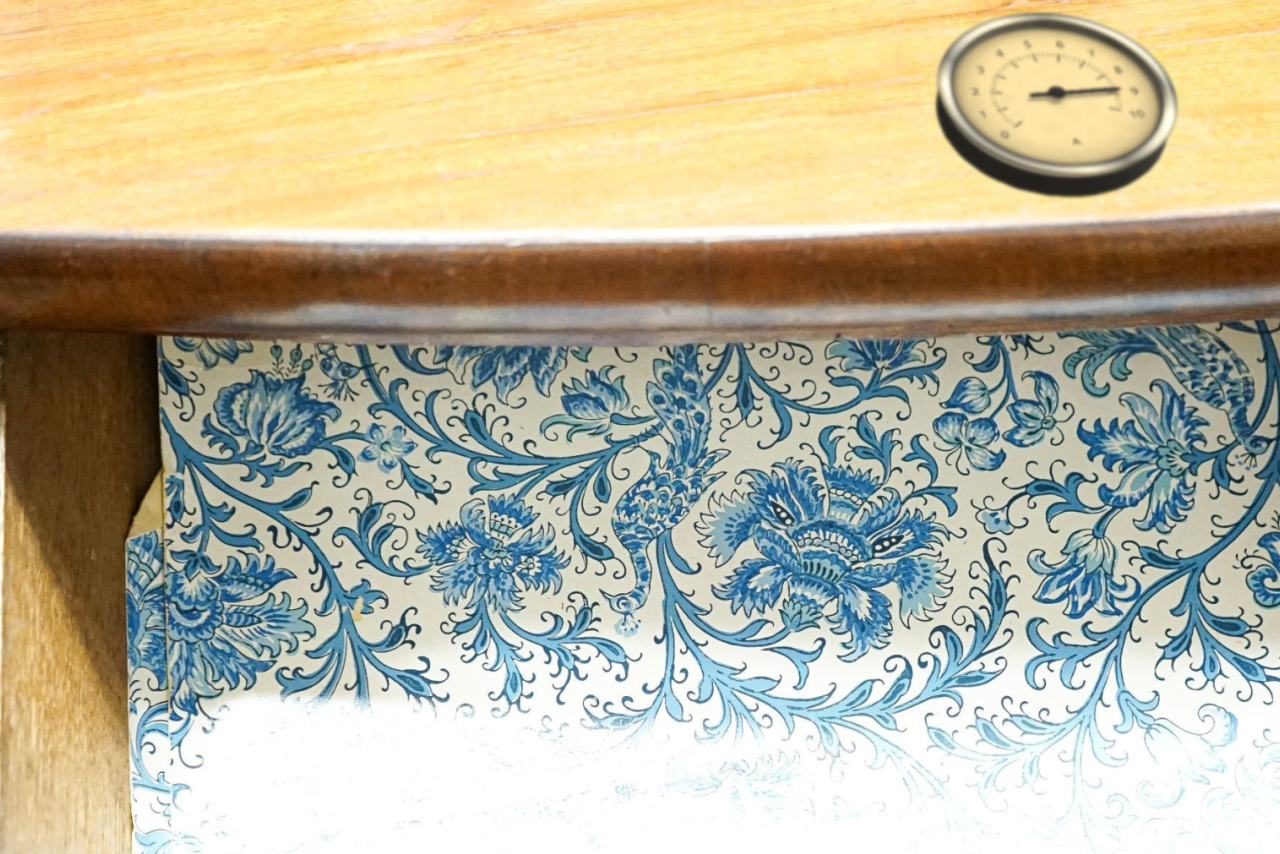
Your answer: 9 A
